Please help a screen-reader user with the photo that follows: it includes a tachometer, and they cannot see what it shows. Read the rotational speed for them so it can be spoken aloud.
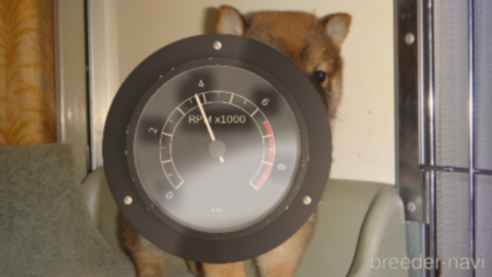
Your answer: 3750 rpm
